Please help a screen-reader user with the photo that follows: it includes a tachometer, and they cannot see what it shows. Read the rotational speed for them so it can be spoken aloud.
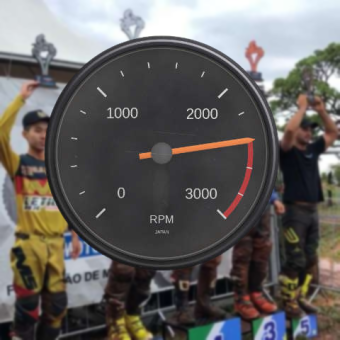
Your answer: 2400 rpm
